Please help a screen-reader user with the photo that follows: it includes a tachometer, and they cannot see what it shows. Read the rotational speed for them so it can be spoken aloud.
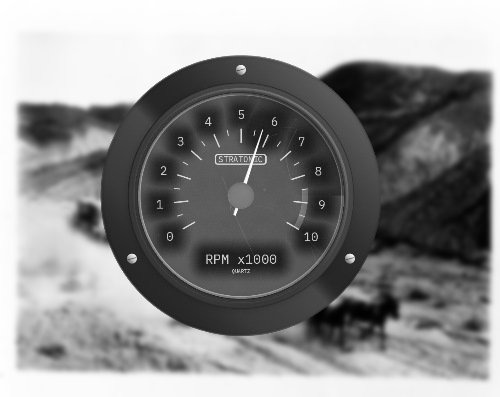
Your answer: 5750 rpm
